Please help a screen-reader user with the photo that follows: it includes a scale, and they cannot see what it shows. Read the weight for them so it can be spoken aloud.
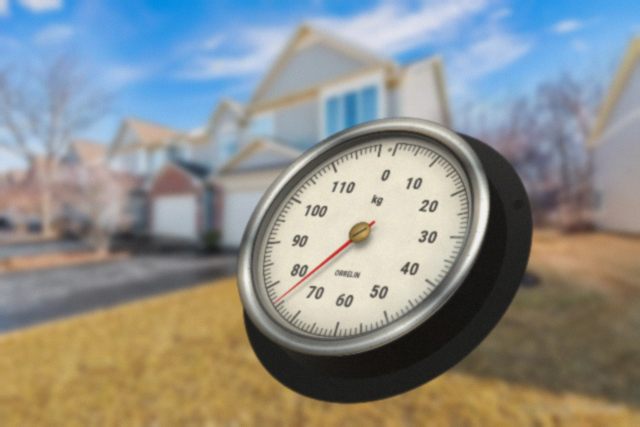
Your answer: 75 kg
